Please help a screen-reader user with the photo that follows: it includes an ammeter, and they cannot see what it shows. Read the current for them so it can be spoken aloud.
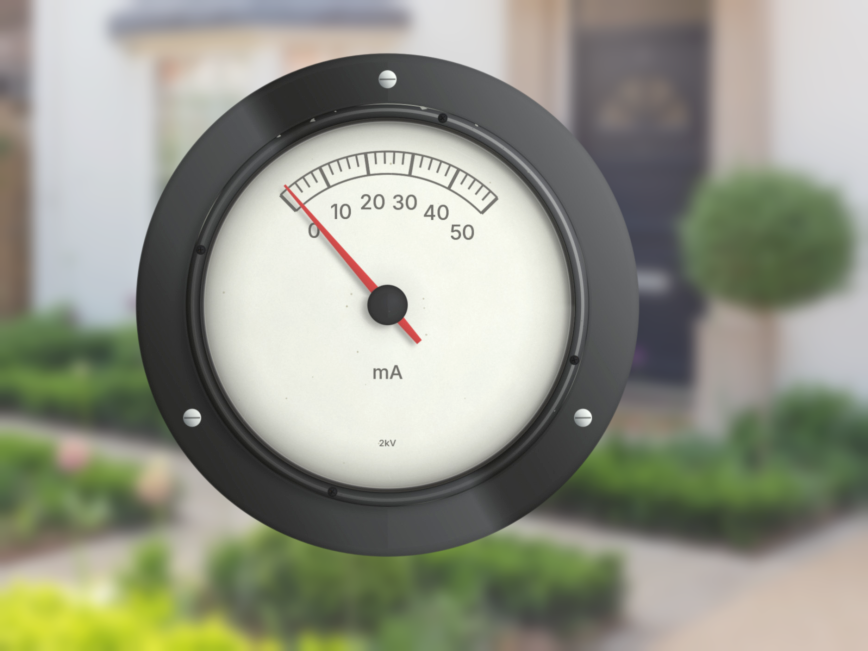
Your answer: 2 mA
